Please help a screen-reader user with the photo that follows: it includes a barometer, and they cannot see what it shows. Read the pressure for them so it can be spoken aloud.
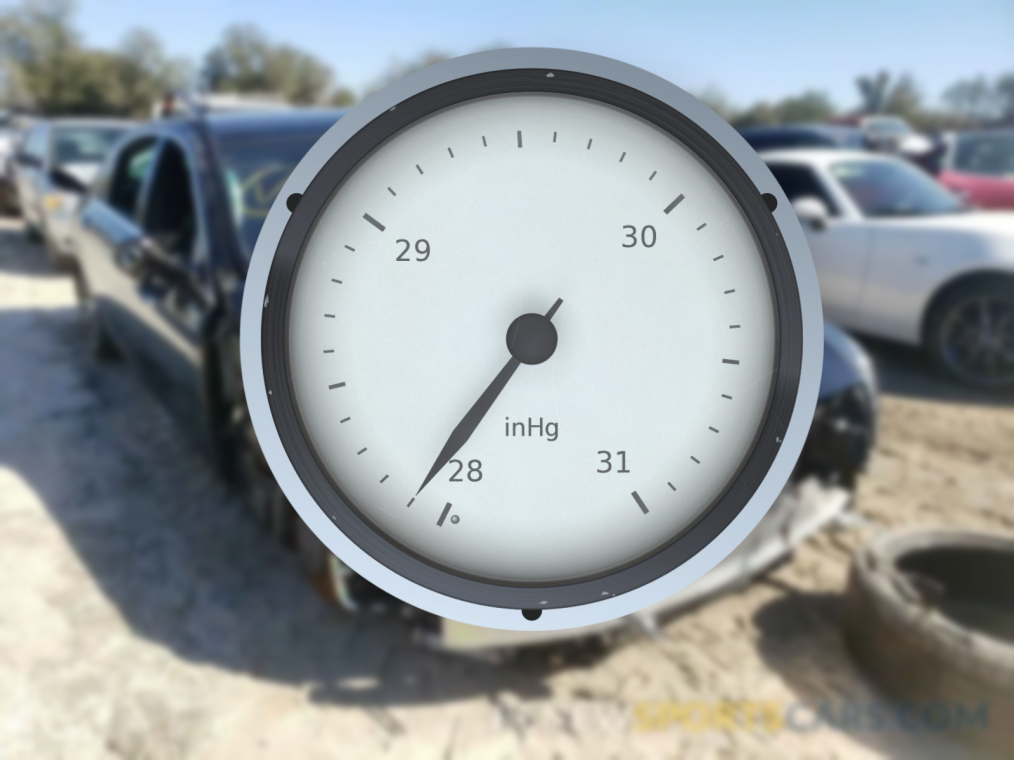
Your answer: 28.1 inHg
